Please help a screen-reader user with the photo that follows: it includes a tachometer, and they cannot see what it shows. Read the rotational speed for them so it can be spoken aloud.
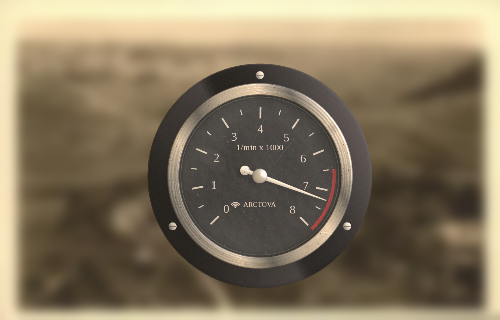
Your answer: 7250 rpm
